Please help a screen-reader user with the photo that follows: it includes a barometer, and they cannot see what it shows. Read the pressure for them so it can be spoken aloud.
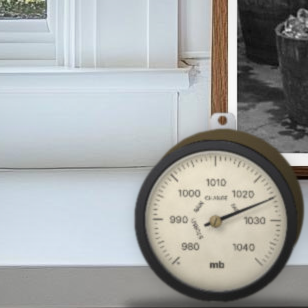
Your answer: 1025 mbar
